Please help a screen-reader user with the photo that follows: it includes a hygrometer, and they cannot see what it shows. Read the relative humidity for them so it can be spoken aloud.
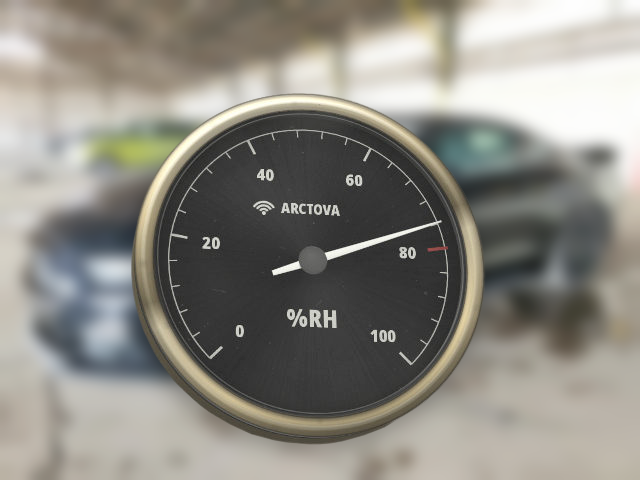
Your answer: 76 %
